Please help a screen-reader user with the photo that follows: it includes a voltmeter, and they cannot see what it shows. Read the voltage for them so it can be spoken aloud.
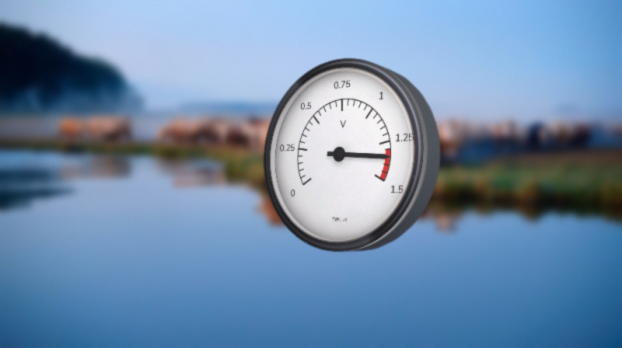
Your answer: 1.35 V
